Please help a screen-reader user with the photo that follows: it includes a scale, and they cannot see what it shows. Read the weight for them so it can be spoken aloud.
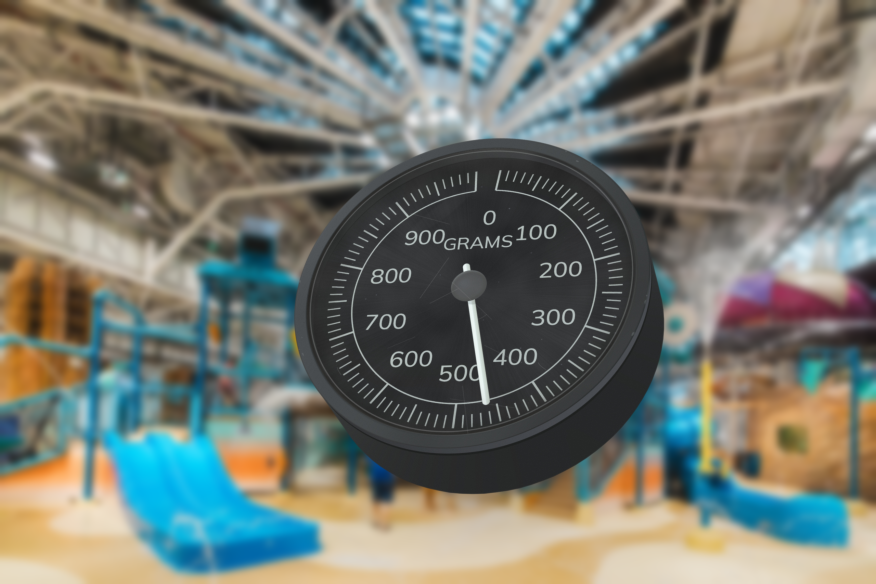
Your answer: 460 g
